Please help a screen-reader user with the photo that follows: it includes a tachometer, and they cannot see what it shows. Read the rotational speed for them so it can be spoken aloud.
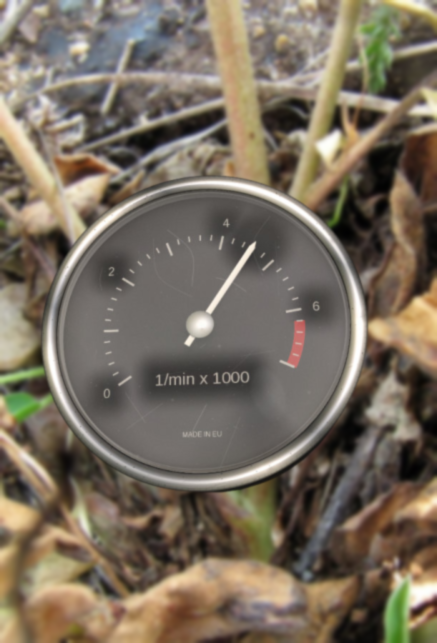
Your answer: 4600 rpm
